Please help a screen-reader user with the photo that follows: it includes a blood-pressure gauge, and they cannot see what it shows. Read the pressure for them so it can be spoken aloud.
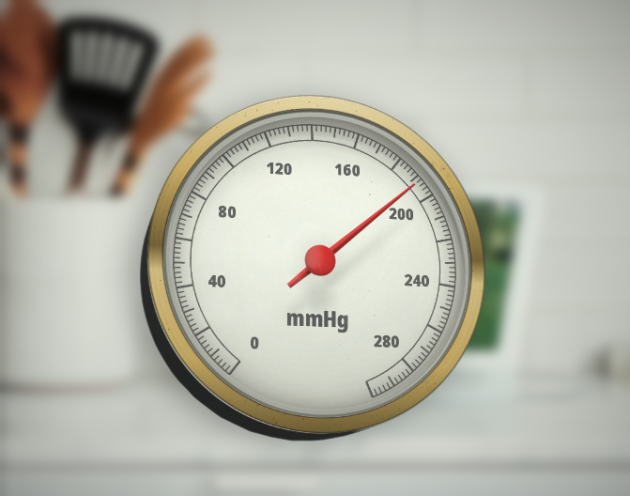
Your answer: 192 mmHg
